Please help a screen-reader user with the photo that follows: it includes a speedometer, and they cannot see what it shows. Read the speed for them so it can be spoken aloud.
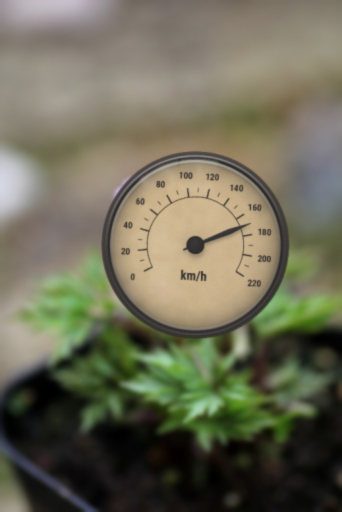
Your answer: 170 km/h
